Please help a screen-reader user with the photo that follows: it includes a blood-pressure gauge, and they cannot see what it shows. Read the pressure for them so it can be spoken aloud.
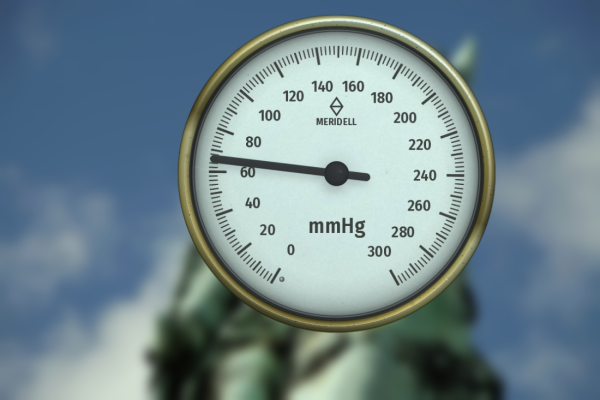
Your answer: 66 mmHg
